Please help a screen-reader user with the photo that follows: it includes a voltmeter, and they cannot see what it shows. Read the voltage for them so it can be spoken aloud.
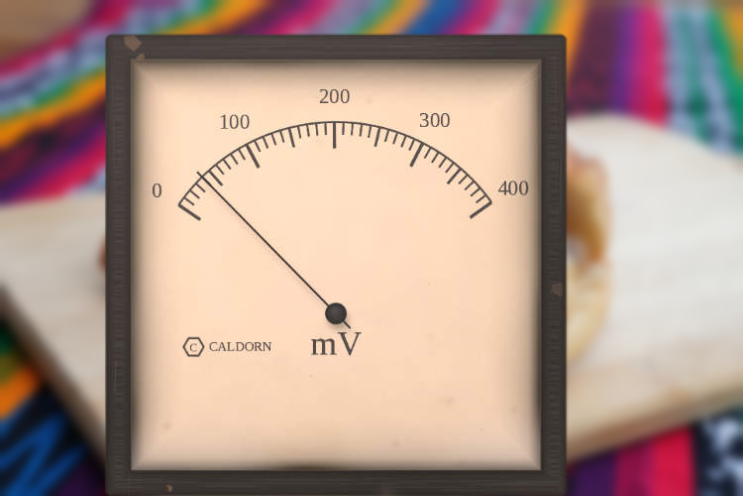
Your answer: 40 mV
